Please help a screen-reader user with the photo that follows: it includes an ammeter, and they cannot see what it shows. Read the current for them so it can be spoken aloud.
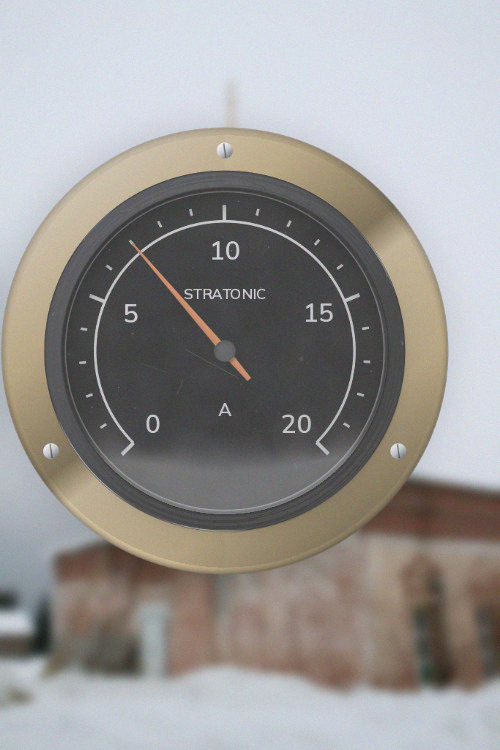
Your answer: 7 A
